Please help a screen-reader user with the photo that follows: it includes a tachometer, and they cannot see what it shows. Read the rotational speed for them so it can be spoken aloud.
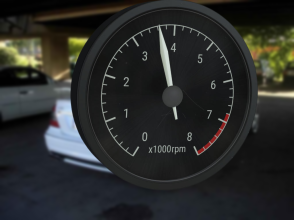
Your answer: 3600 rpm
